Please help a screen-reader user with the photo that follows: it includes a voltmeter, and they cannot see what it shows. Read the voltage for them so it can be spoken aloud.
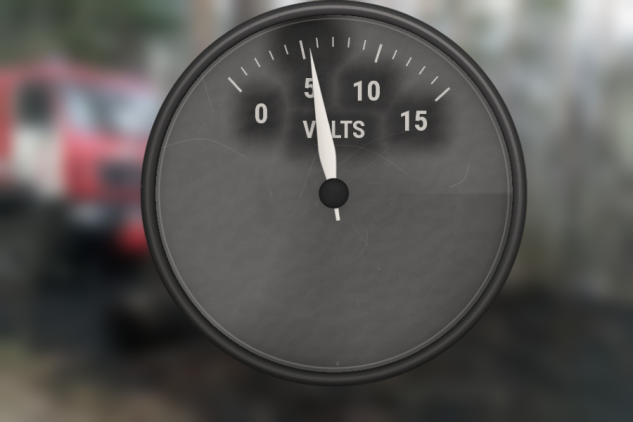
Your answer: 5.5 V
